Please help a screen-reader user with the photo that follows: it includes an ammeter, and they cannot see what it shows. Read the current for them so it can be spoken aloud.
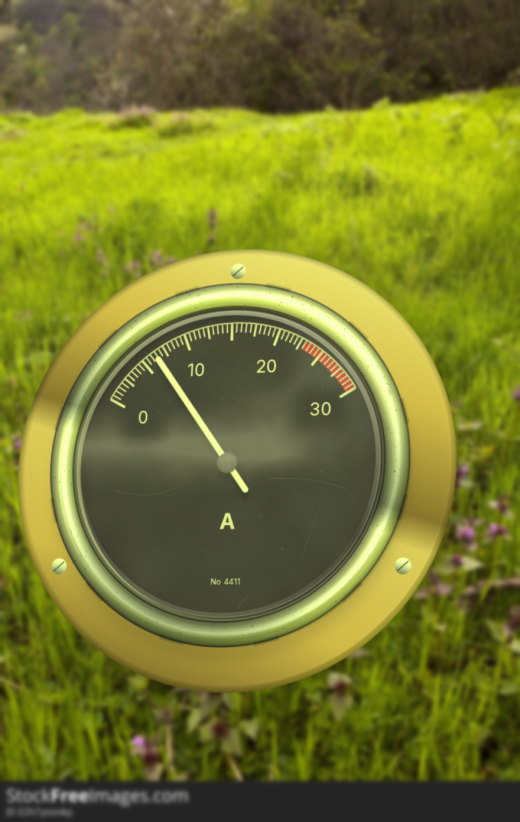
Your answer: 6.5 A
